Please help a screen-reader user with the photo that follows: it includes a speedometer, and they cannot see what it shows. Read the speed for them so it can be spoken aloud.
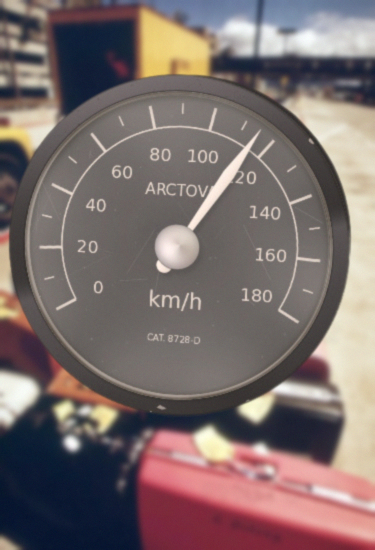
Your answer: 115 km/h
